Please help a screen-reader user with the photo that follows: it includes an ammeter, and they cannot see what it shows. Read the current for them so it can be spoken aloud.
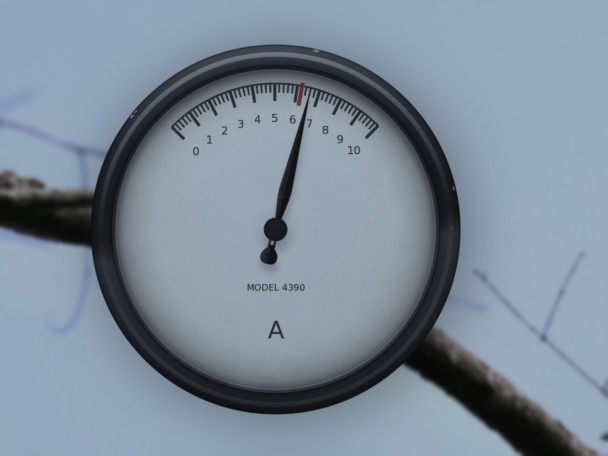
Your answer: 6.6 A
